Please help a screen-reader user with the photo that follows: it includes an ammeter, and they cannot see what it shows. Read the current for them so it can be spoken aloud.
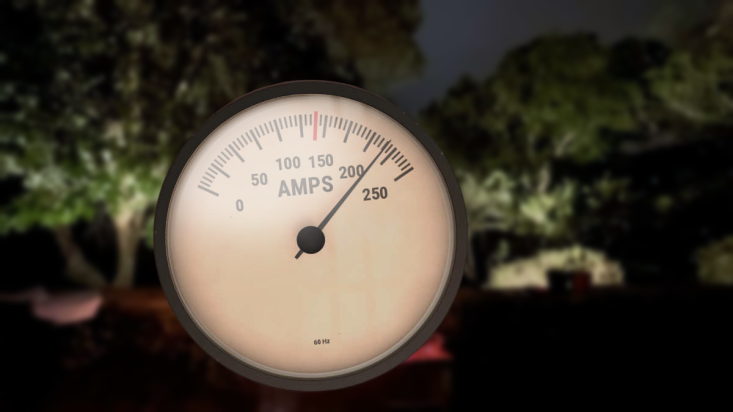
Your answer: 215 A
